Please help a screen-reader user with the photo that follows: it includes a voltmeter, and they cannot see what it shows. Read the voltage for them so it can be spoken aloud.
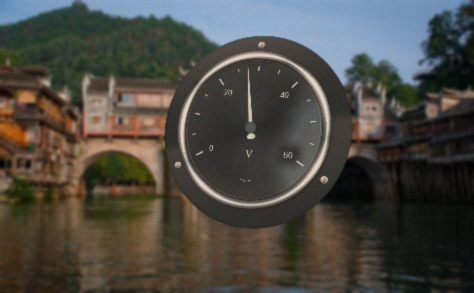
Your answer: 27.5 V
